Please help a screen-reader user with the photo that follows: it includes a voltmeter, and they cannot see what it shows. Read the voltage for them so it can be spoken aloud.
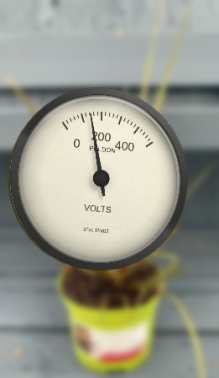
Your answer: 140 V
